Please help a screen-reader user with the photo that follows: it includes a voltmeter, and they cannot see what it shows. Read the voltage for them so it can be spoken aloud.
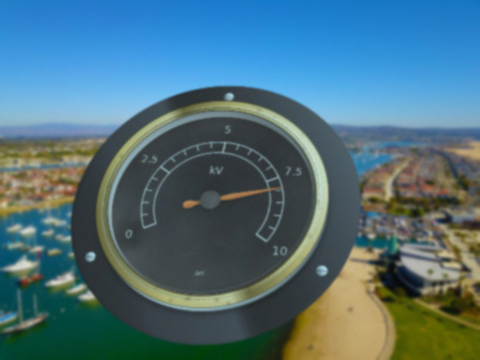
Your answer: 8 kV
